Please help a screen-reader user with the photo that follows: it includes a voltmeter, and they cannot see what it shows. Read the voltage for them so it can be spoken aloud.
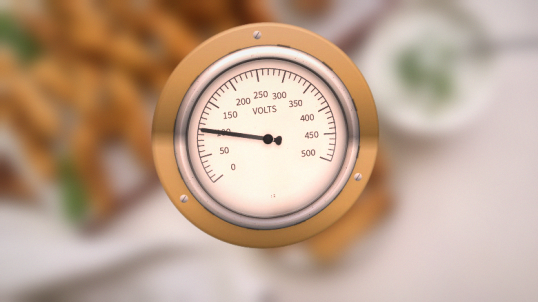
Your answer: 100 V
